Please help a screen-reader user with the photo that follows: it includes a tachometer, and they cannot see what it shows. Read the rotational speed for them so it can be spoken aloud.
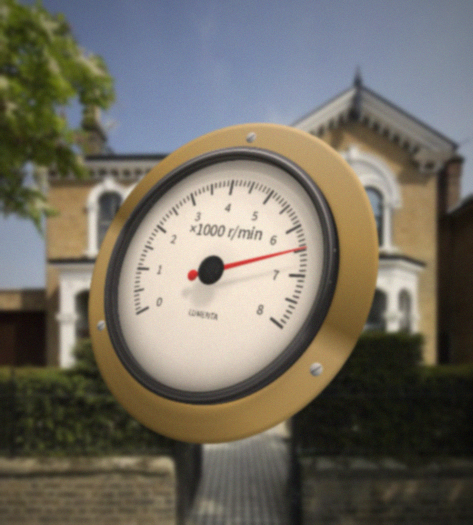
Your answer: 6500 rpm
